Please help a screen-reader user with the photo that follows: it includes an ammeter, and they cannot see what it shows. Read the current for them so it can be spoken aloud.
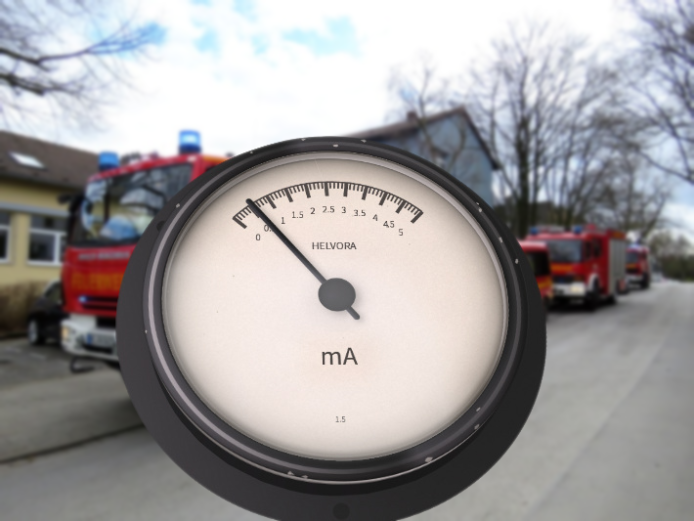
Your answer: 0.5 mA
